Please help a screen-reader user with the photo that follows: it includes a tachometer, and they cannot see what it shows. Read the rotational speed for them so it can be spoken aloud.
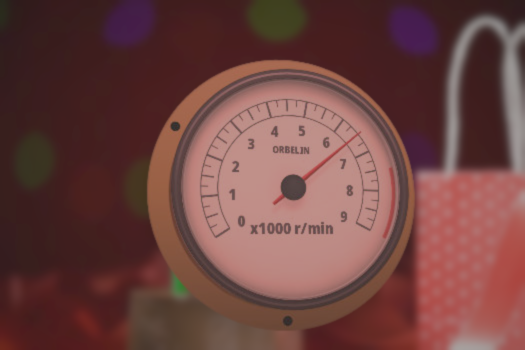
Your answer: 6500 rpm
